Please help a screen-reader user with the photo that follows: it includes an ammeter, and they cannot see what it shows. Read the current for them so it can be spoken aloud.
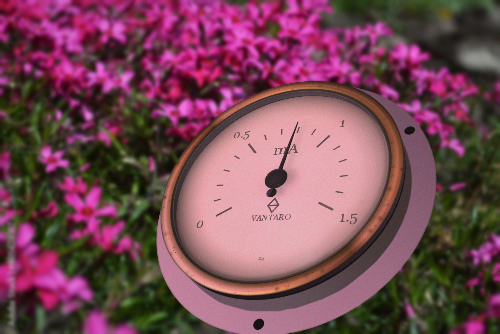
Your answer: 0.8 mA
